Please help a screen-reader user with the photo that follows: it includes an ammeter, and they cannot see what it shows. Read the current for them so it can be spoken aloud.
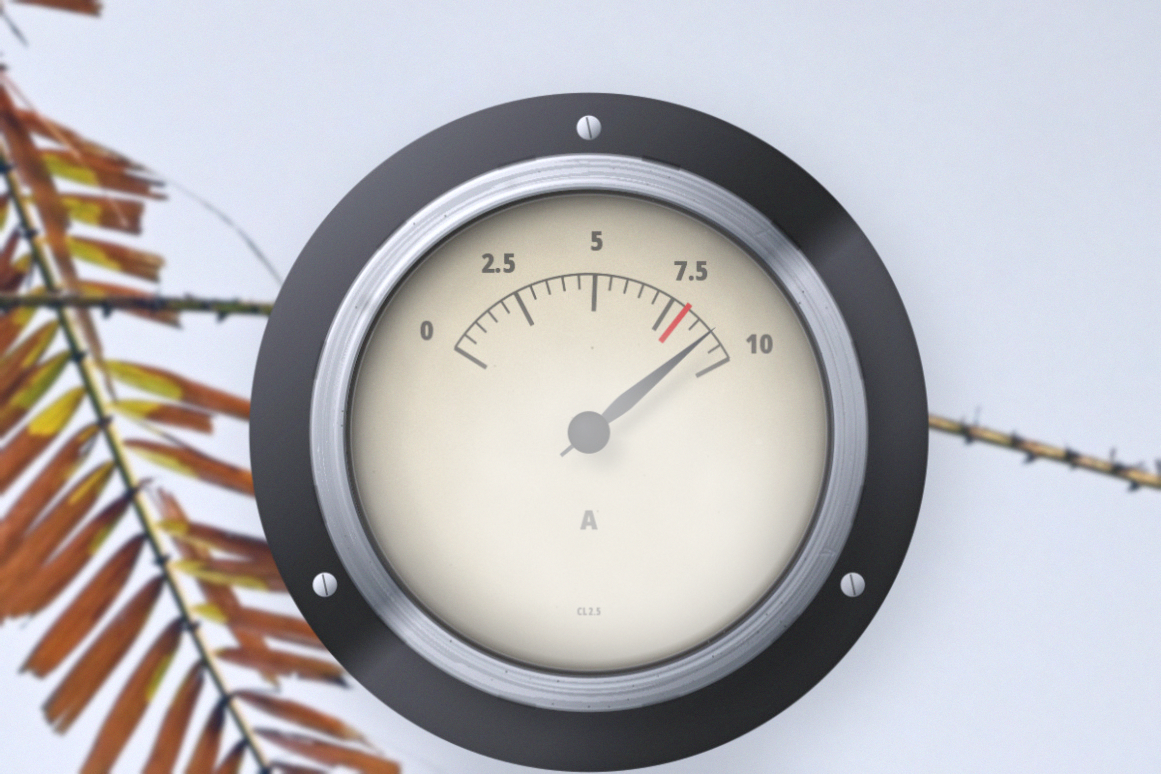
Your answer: 9 A
